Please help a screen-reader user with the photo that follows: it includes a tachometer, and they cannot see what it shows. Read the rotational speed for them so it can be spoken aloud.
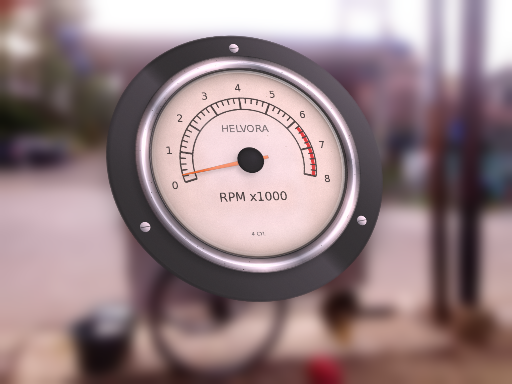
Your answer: 200 rpm
